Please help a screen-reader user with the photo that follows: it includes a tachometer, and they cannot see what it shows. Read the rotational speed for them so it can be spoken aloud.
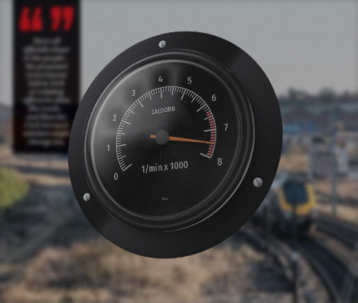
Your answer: 7500 rpm
